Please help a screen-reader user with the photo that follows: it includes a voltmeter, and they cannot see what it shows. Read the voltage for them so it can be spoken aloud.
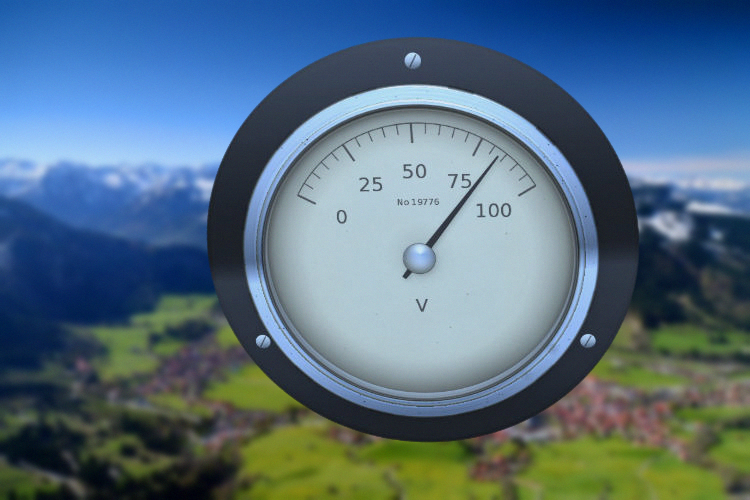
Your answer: 82.5 V
